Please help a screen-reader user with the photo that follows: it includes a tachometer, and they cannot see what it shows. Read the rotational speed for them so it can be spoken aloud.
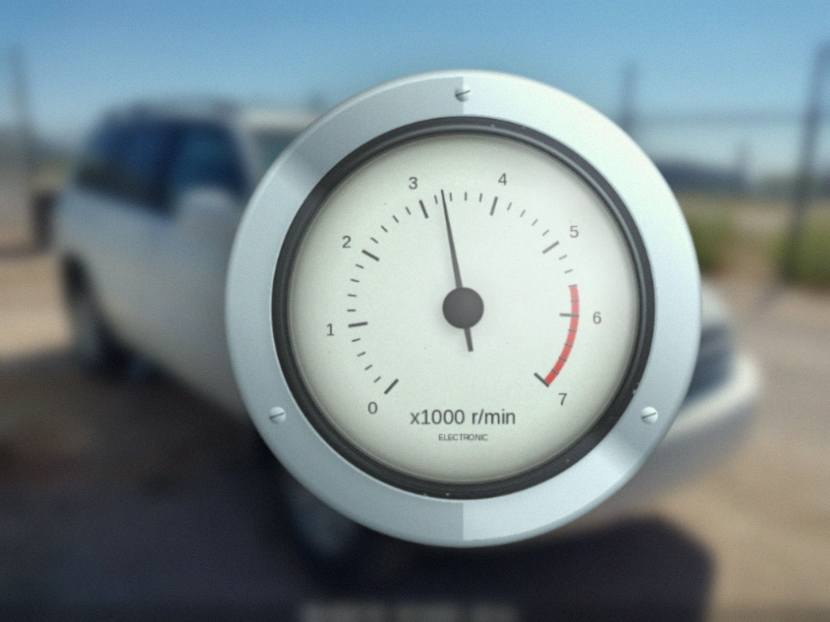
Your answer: 3300 rpm
